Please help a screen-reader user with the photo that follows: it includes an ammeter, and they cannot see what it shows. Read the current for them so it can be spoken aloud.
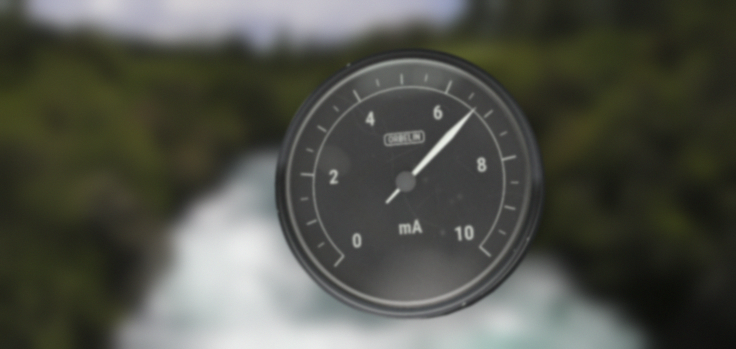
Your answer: 6.75 mA
